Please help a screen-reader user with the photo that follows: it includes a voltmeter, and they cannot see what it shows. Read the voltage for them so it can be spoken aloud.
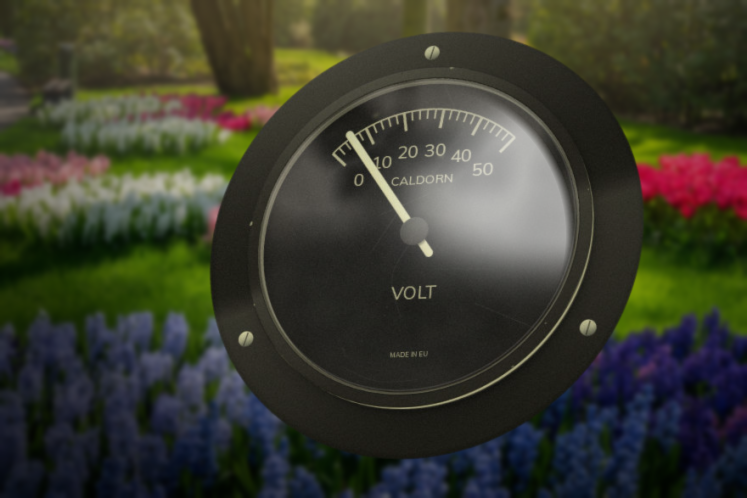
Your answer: 6 V
